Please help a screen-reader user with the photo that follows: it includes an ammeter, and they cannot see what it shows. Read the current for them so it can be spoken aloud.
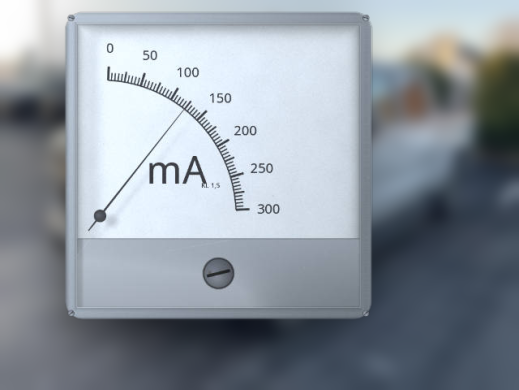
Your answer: 125 mA
